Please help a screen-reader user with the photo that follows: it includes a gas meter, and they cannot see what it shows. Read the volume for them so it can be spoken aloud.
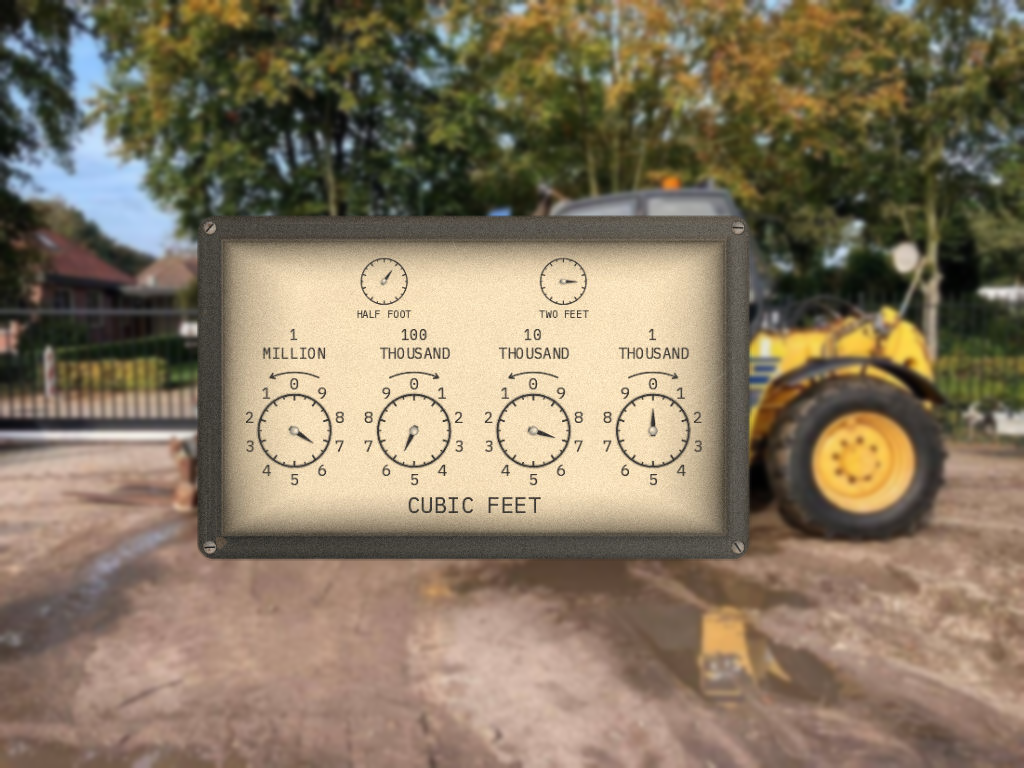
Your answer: 657000 ft³
